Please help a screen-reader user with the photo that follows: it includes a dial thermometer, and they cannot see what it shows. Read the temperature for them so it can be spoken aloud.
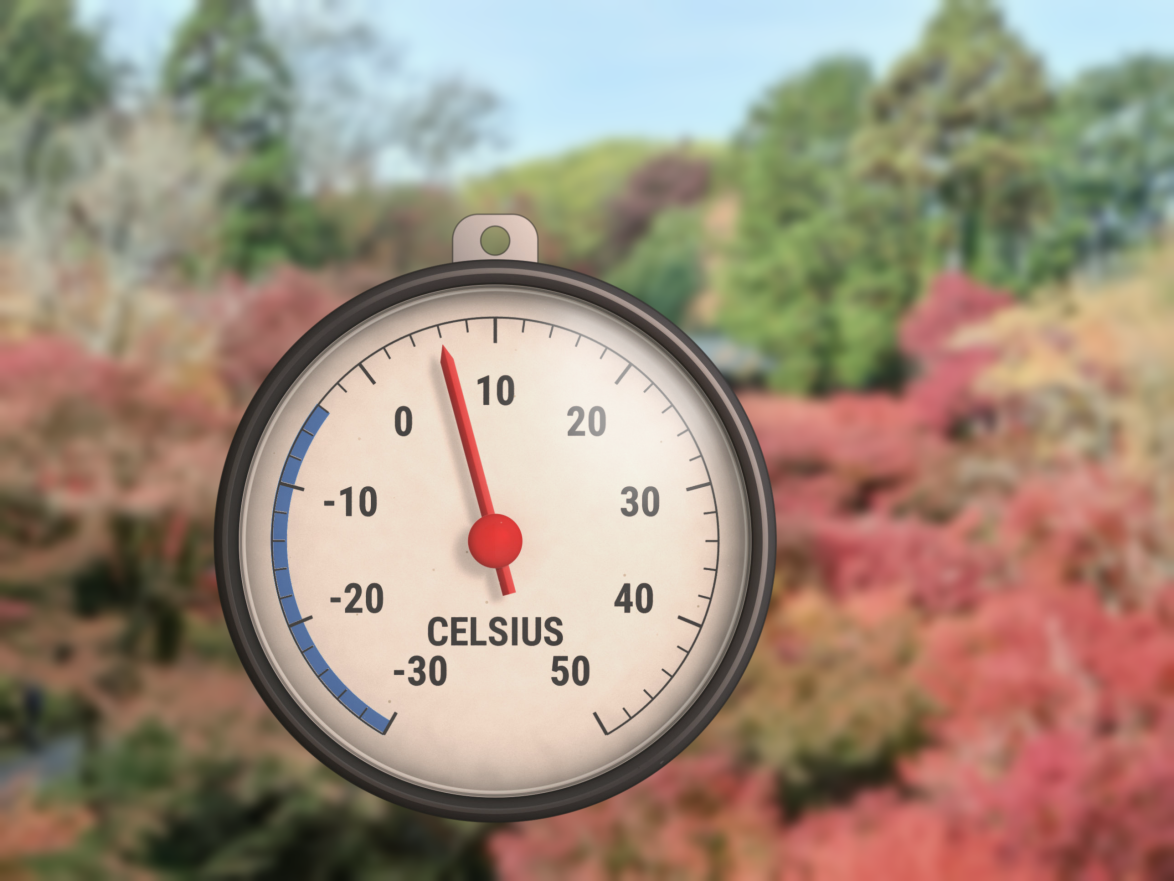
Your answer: 6 °C
